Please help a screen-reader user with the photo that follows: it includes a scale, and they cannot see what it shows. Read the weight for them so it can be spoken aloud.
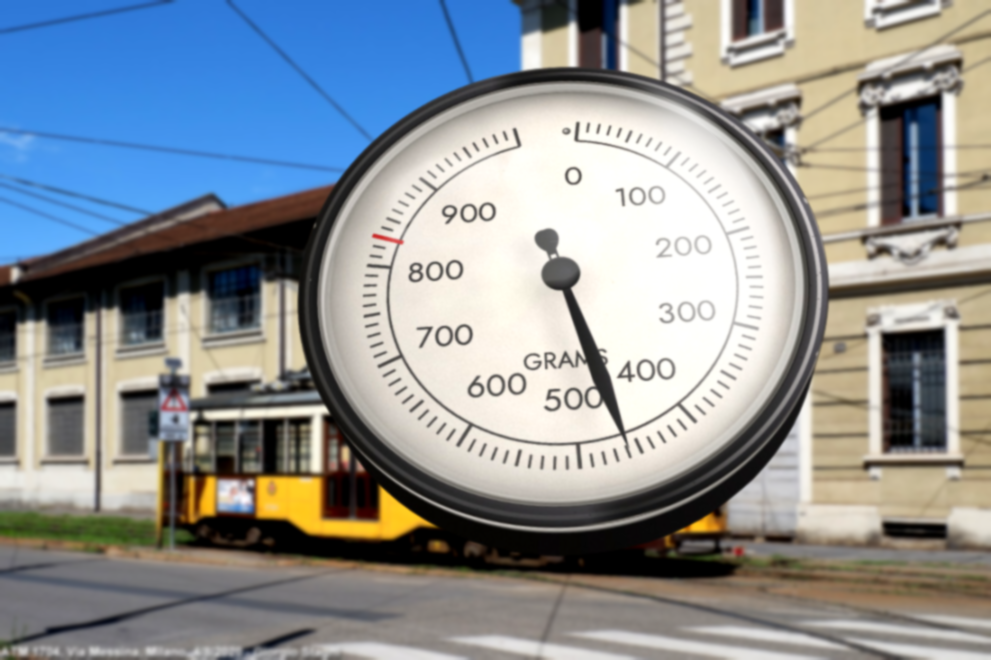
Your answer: 460 g
